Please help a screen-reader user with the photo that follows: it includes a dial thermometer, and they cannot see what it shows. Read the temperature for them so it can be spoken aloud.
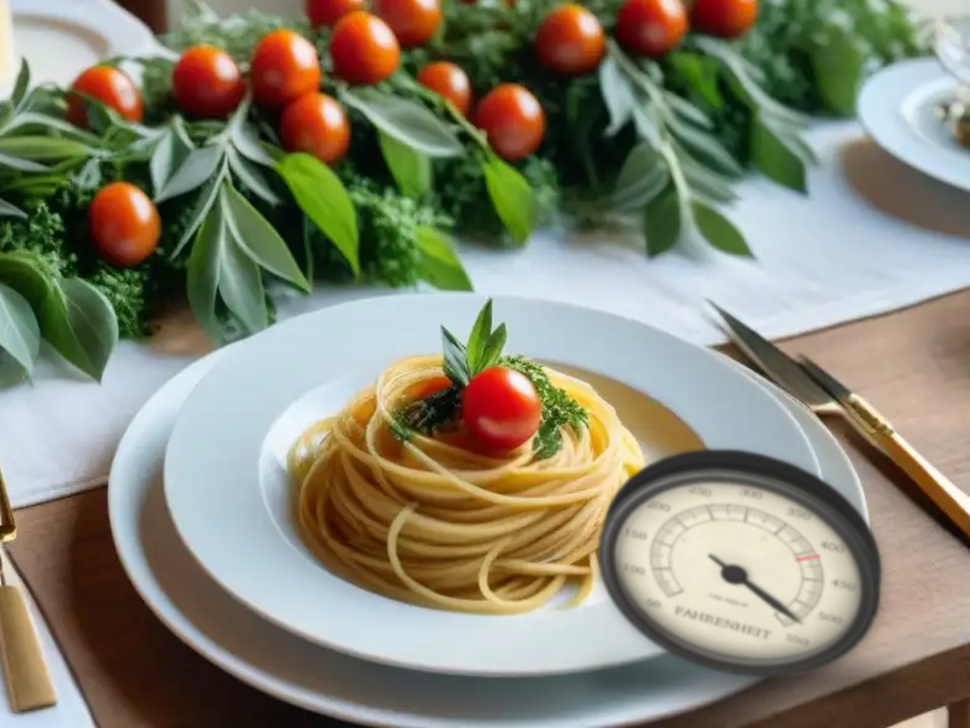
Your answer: 525 °F
